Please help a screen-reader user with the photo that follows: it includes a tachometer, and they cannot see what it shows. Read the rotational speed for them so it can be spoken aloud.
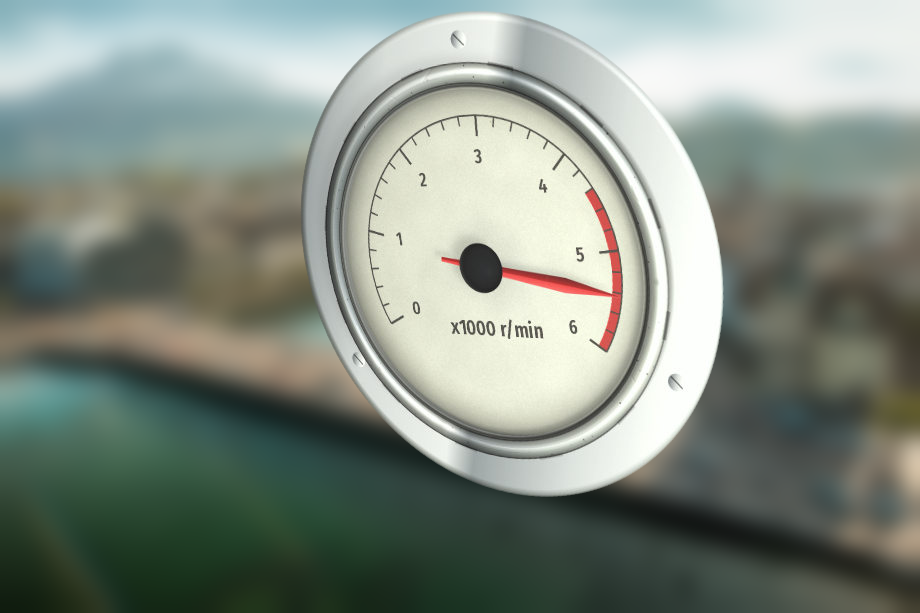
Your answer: 5400 rpm
